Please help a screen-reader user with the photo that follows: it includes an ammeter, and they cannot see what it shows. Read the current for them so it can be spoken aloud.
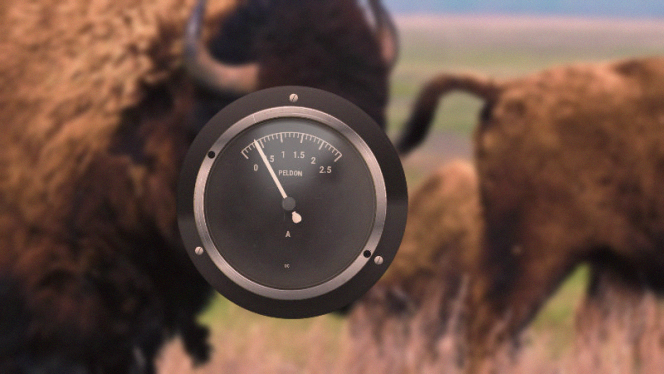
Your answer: 0.4 A
